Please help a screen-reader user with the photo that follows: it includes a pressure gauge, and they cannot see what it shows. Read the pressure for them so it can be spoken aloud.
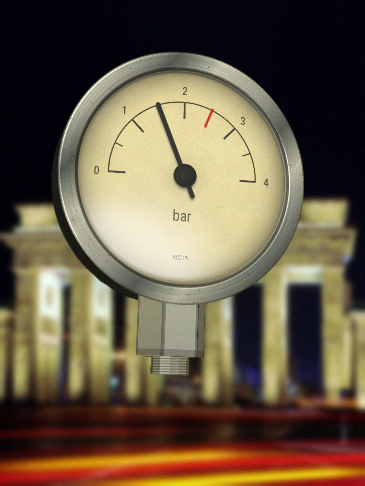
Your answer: 1.5 bar
